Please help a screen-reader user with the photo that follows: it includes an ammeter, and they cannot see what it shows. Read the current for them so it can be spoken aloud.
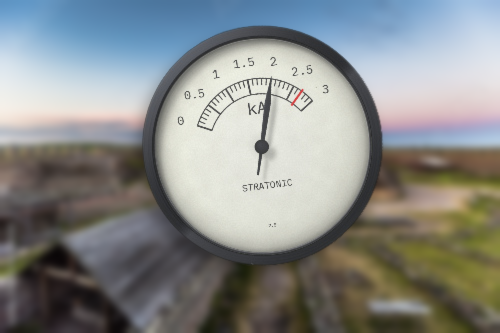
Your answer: 2 kA
